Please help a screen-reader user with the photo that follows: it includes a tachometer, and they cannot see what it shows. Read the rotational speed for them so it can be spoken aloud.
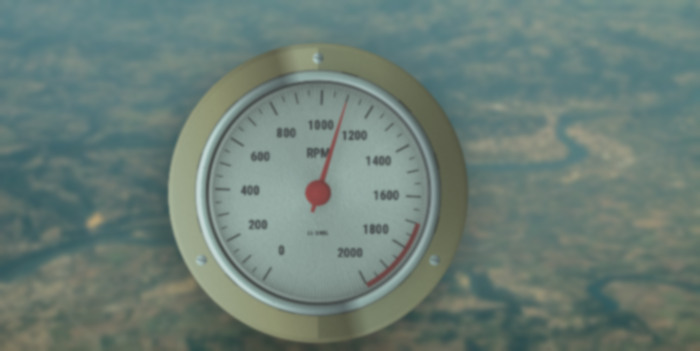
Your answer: 1100 rpm
